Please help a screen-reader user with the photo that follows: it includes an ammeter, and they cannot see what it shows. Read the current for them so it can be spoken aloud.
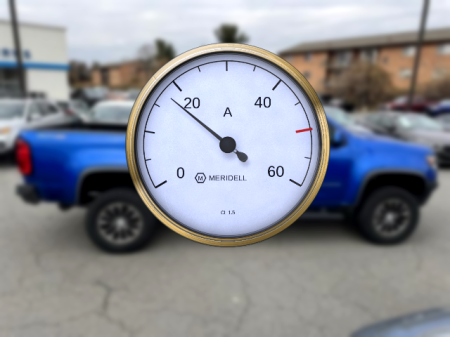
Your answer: 17.5 A
